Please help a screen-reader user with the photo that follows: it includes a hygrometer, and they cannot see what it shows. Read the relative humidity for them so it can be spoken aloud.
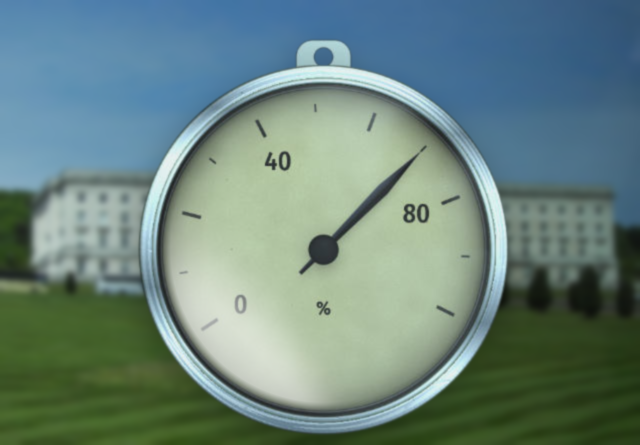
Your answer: 70 %
